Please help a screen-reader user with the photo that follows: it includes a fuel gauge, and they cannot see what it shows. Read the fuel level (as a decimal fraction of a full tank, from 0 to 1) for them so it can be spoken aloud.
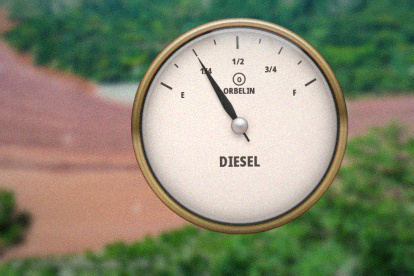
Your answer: 0.25
